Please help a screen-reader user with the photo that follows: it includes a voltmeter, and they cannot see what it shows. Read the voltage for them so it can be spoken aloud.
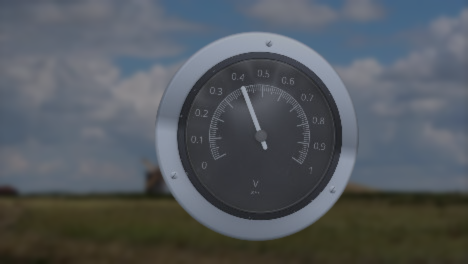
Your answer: 0.4 V
